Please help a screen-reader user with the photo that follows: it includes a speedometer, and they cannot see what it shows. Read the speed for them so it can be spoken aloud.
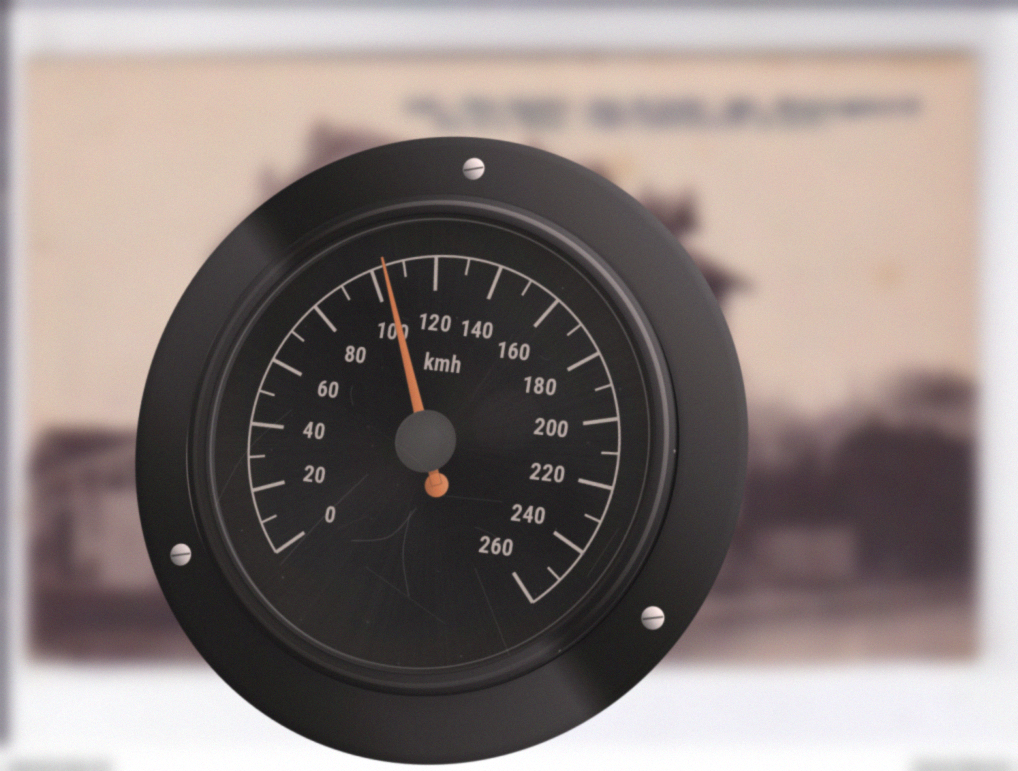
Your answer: 105 km/h
